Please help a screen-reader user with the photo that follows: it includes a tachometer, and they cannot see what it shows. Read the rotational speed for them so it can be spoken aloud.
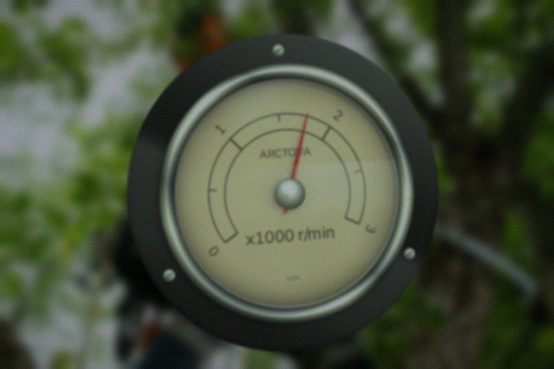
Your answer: 1750 rpm
